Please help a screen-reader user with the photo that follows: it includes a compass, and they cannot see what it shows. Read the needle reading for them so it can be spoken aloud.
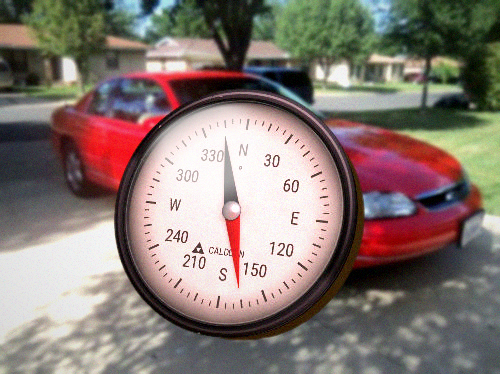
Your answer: 165 °
